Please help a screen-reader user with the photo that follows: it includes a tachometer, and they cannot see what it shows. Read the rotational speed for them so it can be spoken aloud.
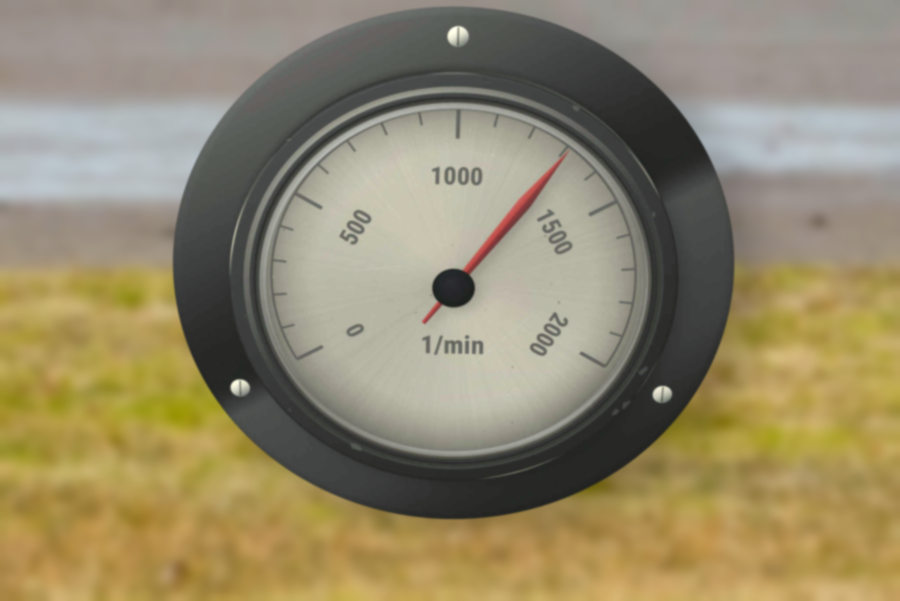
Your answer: 1300 rpm
